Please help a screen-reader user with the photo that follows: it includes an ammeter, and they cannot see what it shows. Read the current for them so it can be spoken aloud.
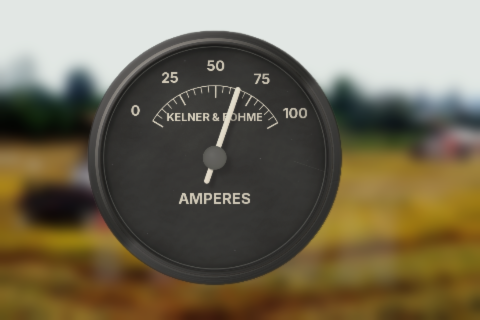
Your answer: 65 A
